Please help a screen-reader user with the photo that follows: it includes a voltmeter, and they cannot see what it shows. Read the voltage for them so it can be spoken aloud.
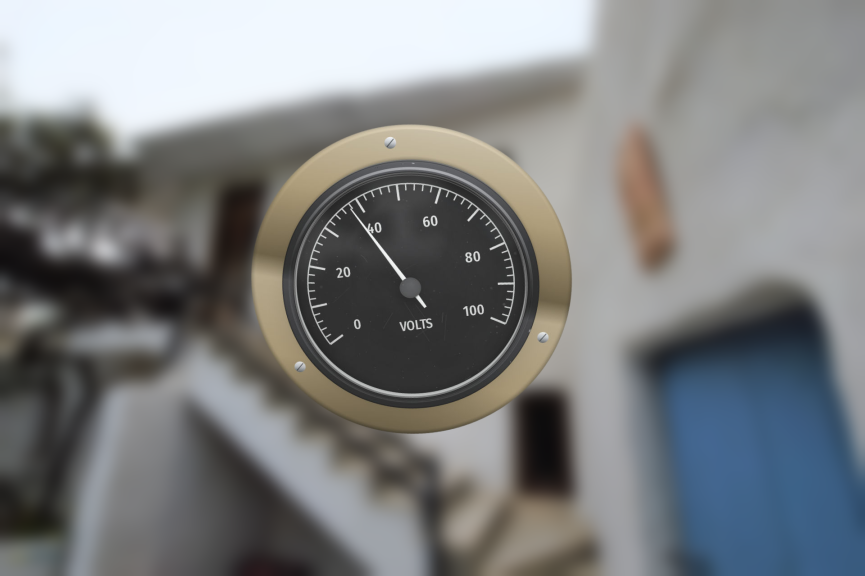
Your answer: 38 V
